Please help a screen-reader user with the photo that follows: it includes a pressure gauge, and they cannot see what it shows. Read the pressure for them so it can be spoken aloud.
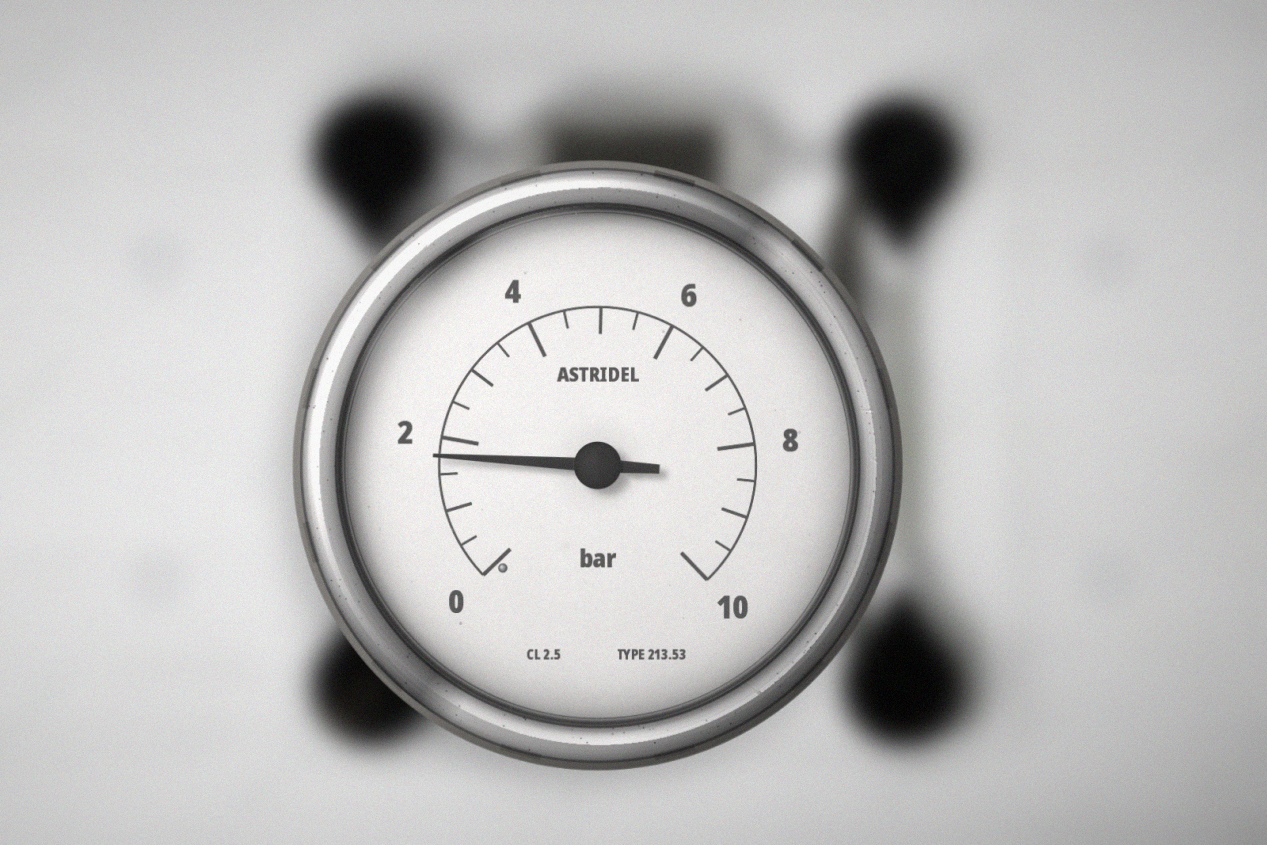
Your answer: 1.75 bar
